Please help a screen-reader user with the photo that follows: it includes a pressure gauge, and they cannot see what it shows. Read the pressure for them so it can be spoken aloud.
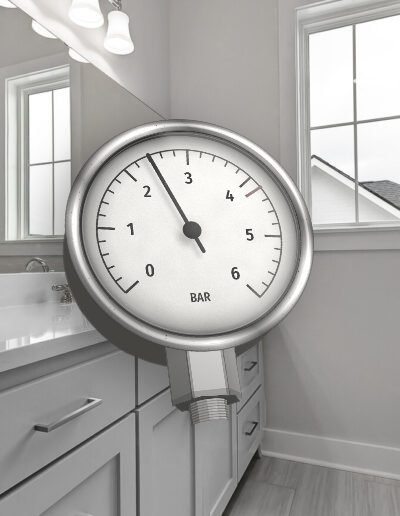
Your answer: 2.4 bar
